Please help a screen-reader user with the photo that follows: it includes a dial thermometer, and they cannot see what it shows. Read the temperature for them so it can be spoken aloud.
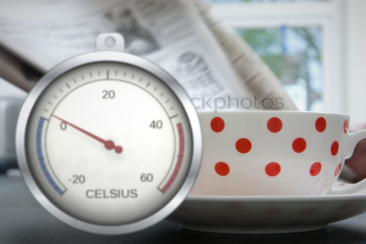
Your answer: 2 °C
